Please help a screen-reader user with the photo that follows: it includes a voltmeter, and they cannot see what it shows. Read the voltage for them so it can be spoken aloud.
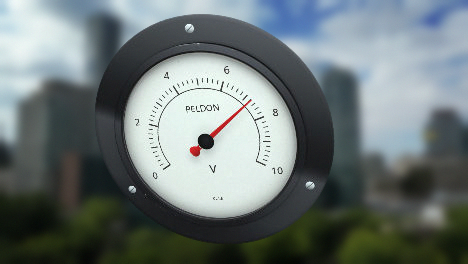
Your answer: 7.2 V
